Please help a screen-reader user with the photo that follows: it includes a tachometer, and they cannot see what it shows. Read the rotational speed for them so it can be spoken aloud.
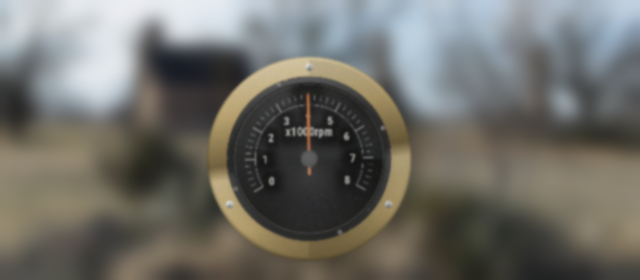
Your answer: 4000 rpm
